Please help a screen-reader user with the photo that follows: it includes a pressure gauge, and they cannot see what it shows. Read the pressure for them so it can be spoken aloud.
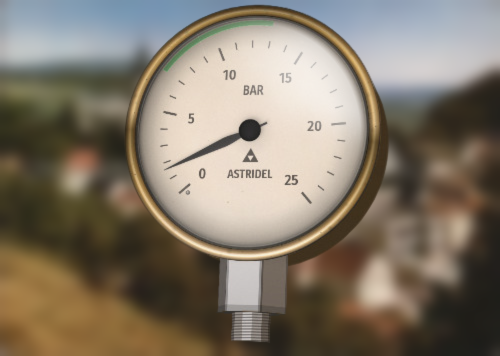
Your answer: 1.5 bar
